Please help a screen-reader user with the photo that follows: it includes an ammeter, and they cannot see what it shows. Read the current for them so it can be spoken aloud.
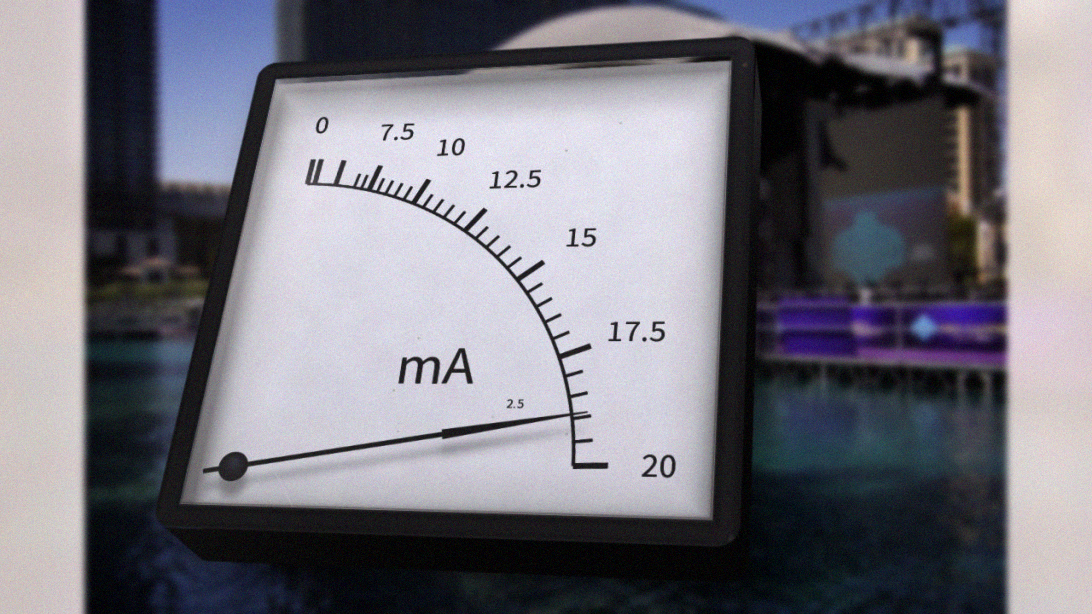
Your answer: 19 mA
